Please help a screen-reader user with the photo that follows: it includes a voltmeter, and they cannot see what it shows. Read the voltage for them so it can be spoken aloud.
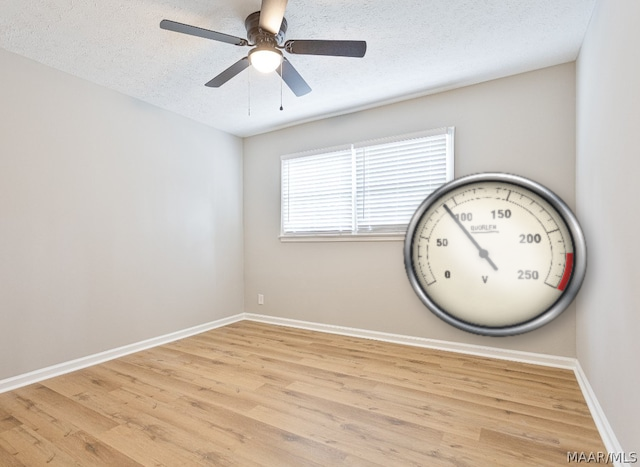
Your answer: 90 V
